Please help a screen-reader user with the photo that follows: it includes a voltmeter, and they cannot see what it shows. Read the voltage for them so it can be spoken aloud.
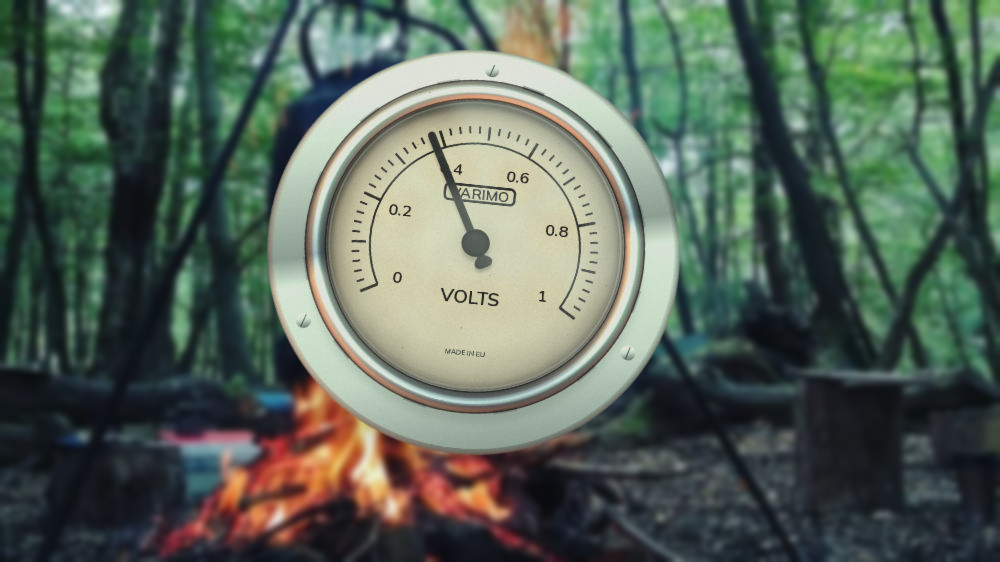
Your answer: 0.38 V
